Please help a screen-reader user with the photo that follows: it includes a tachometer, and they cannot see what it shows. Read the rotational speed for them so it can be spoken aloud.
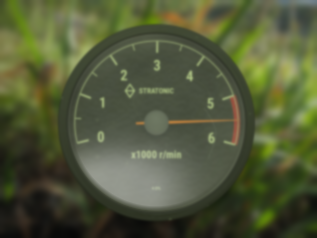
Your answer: 5500 rpm
